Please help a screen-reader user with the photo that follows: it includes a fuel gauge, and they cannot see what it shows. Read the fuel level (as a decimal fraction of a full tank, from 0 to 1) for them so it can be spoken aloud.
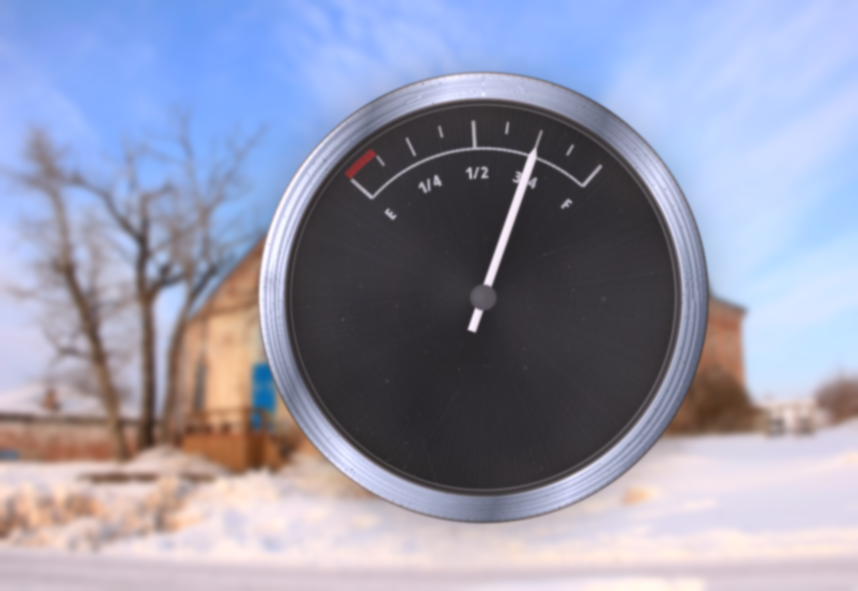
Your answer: 0.75
